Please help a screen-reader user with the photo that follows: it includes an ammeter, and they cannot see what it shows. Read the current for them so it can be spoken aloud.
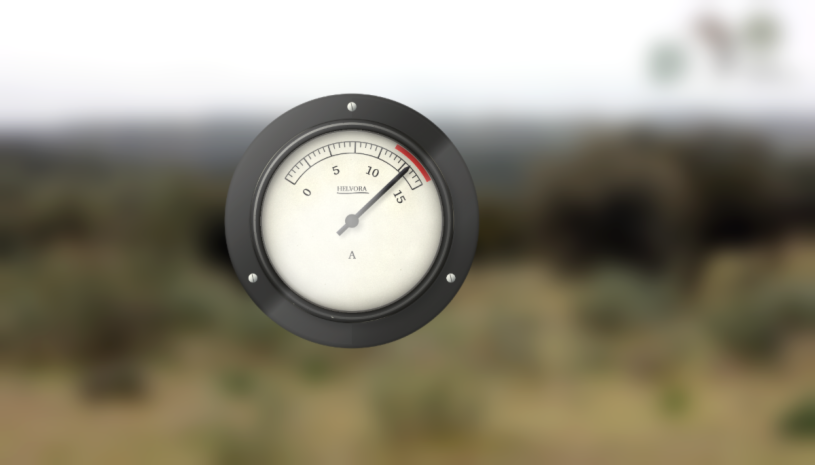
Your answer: 13 A
